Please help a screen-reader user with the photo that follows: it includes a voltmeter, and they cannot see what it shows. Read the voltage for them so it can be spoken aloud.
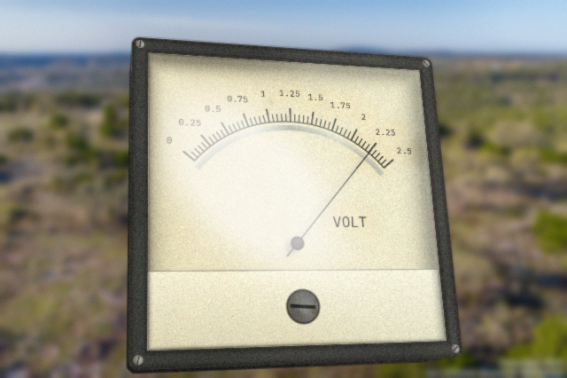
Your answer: 2.25 V
